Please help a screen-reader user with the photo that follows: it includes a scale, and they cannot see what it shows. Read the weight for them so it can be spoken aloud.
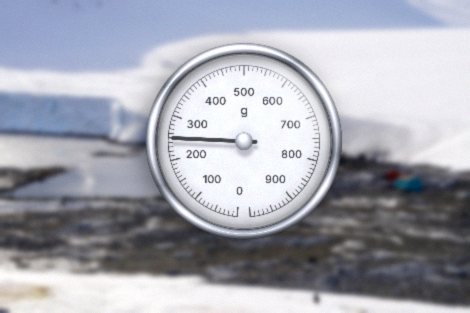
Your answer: 250 g
